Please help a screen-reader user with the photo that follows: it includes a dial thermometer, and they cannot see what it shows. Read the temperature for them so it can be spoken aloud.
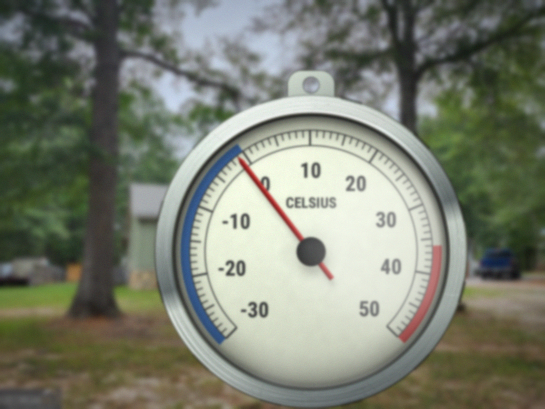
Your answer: -1 °C
